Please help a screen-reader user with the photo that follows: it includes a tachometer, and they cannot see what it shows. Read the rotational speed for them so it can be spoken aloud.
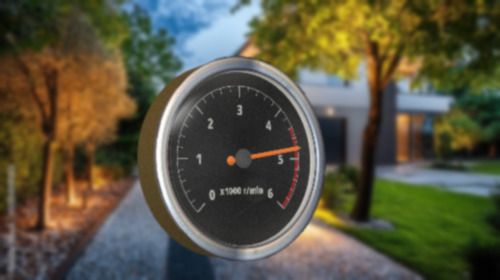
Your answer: 4800 rpm
